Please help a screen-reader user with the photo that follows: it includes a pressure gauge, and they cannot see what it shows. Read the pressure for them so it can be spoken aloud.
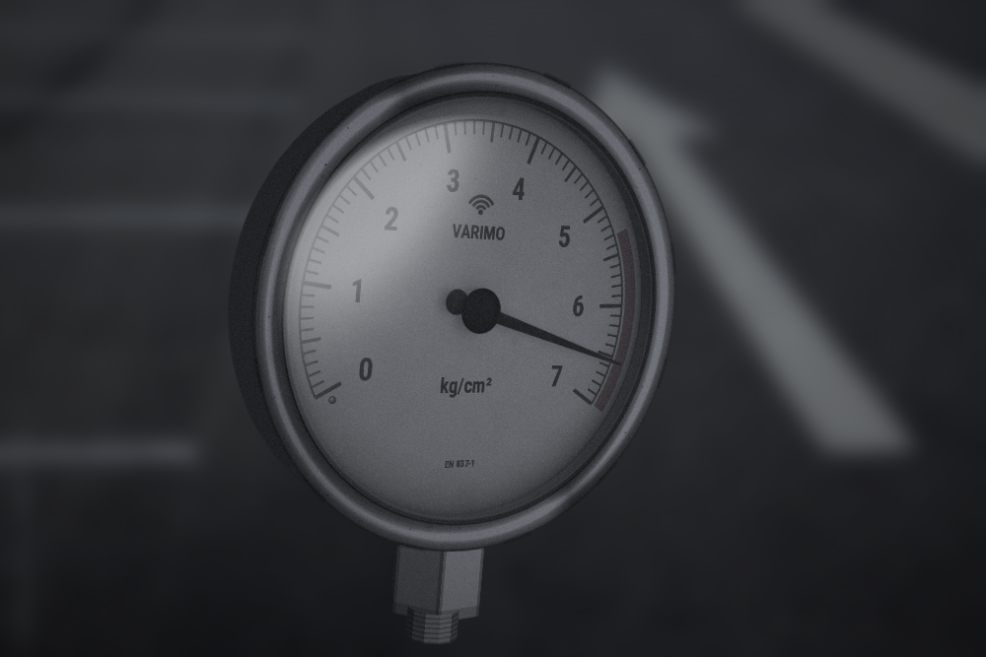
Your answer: 6.55 kg/cm²
